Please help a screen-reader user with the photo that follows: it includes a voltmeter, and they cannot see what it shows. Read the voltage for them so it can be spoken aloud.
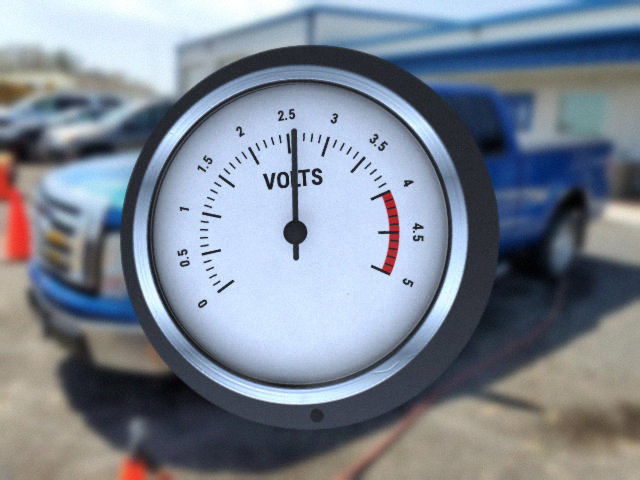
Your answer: 2.6 V
